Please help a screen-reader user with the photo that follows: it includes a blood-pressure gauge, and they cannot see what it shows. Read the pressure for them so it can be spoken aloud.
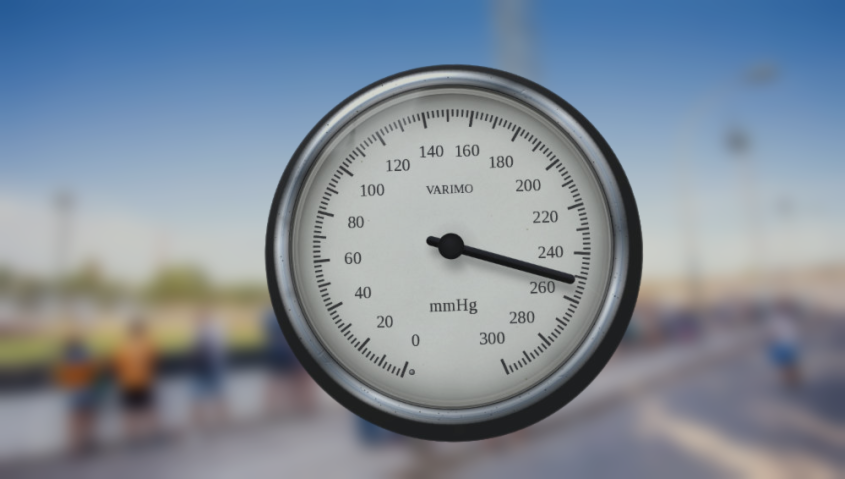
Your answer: 252 mmHg
